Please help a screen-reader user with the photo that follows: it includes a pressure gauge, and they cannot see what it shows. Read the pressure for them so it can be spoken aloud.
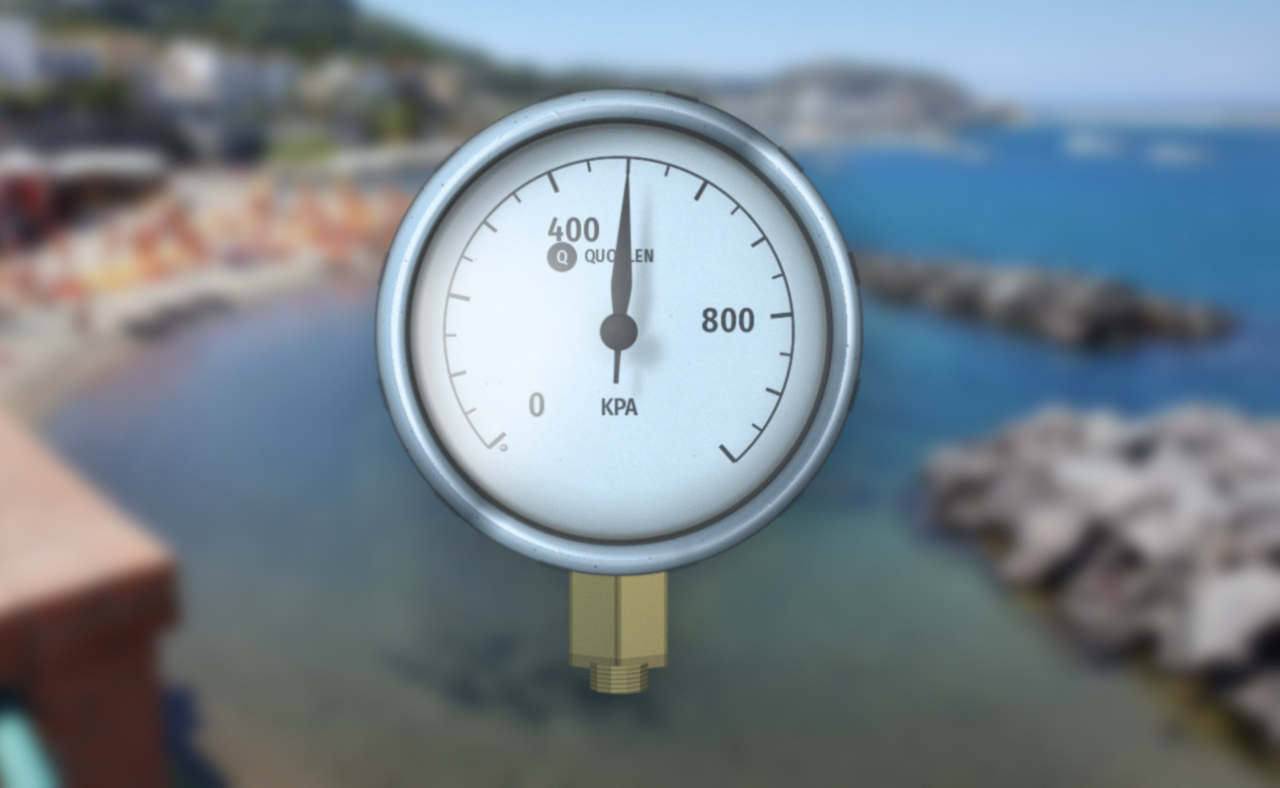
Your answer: 500 kPa
